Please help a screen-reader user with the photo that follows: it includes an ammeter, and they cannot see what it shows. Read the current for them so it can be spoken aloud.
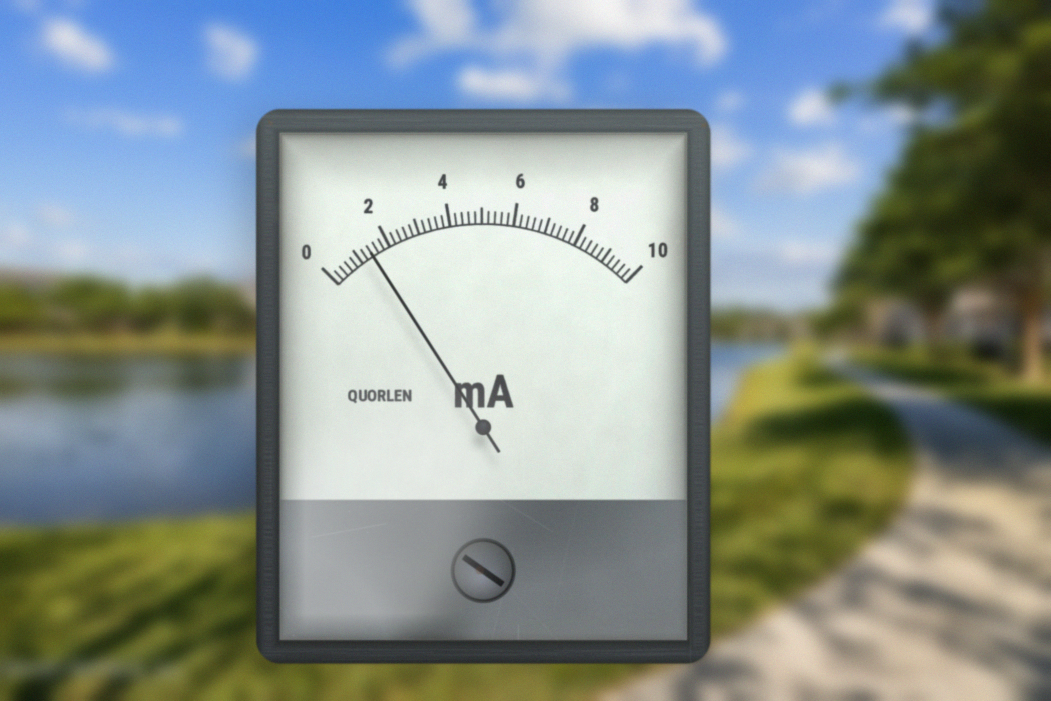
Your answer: 1.4 mA
